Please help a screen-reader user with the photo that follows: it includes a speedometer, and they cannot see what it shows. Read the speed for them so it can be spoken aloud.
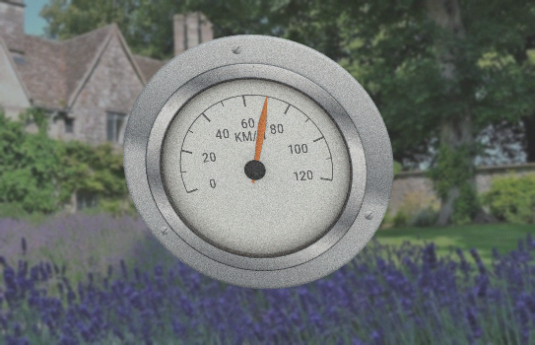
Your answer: 70 km/h
